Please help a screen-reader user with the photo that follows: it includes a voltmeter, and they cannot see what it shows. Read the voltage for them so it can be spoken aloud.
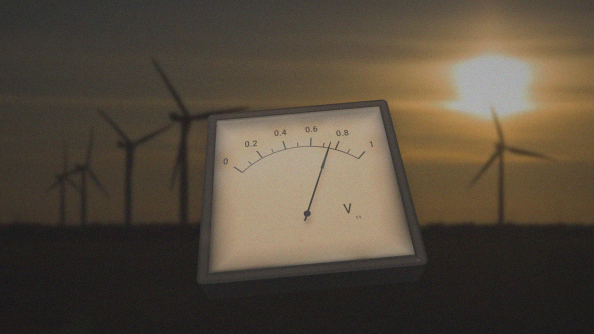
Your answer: 0.75 V
